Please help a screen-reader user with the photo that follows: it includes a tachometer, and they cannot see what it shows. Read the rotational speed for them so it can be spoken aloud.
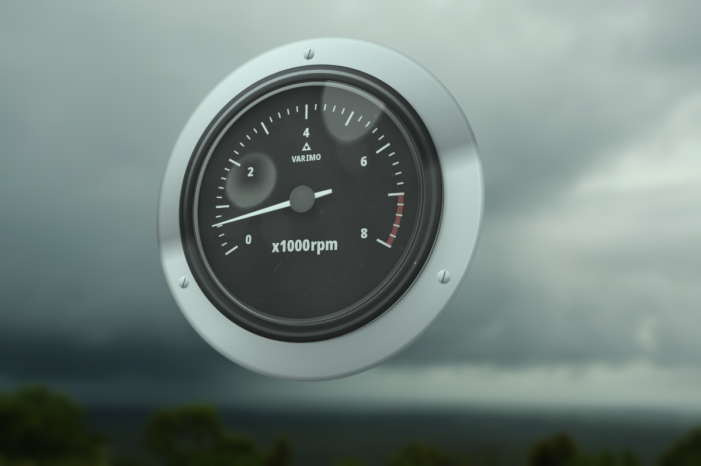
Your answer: 600 rpm
